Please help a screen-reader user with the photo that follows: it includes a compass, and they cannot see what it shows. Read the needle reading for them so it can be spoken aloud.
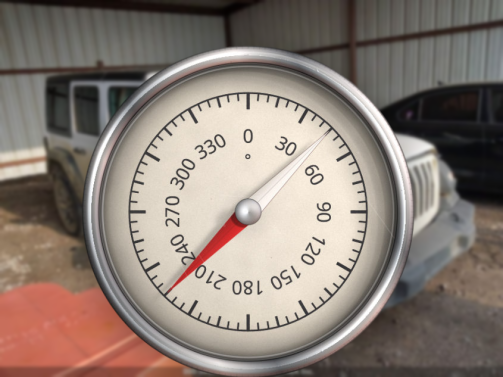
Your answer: 225 °
